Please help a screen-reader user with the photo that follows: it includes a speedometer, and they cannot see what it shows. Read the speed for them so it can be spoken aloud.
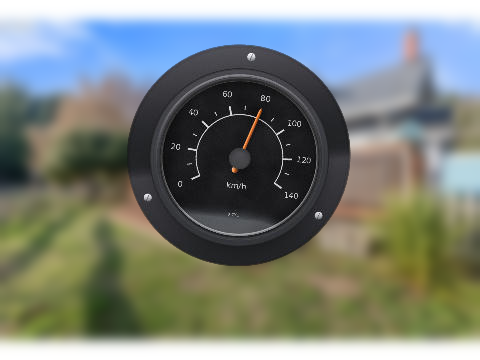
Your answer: 80 km/h
